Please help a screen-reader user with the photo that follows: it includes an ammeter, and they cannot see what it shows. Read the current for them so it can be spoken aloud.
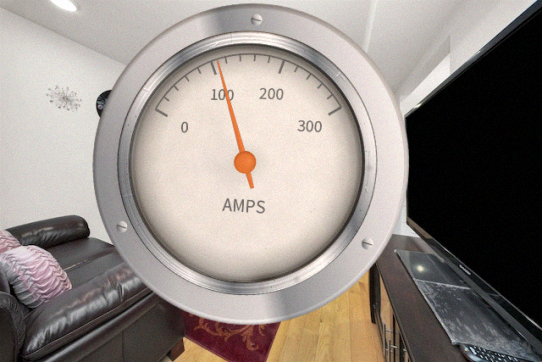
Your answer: 110 A
